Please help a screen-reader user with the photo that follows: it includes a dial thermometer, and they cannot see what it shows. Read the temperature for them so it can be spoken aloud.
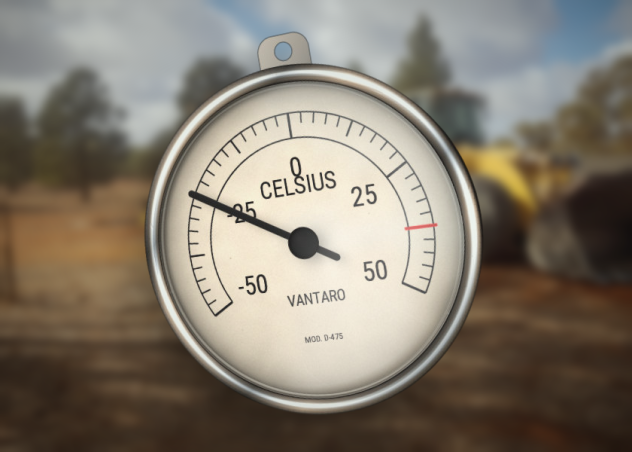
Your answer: -25 °C
